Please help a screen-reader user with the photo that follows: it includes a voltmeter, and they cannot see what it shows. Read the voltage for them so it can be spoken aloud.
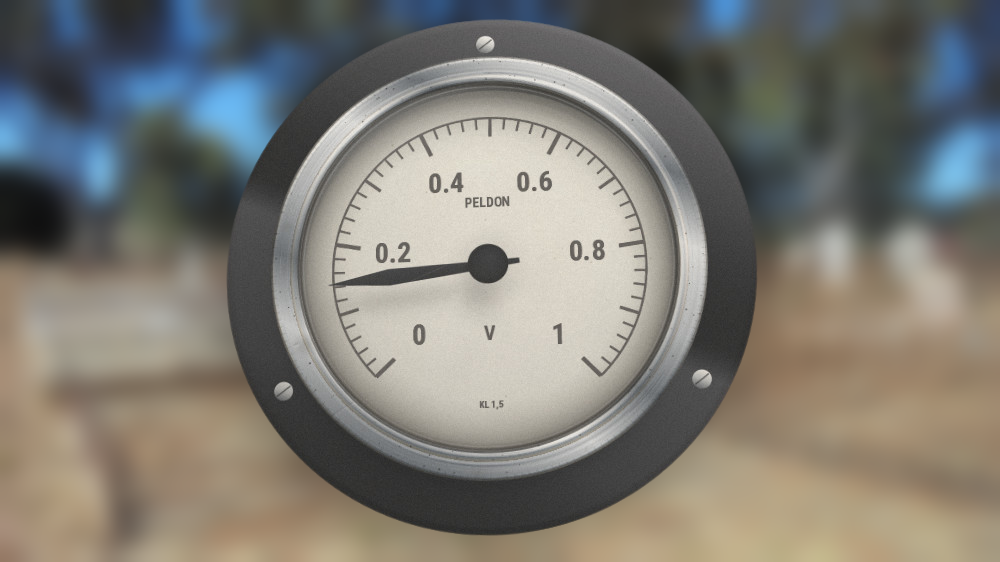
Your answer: 0.14 V
